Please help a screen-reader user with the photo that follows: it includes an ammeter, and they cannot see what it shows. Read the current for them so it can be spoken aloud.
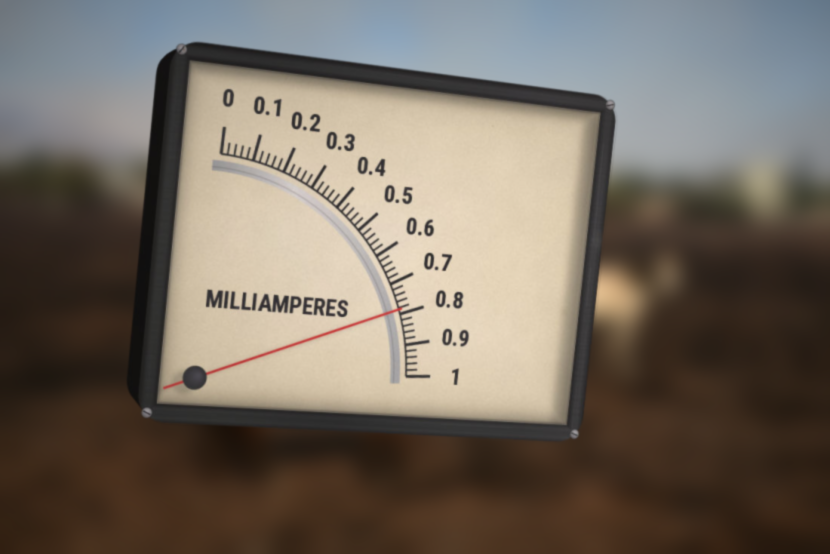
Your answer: 0.78 mA
